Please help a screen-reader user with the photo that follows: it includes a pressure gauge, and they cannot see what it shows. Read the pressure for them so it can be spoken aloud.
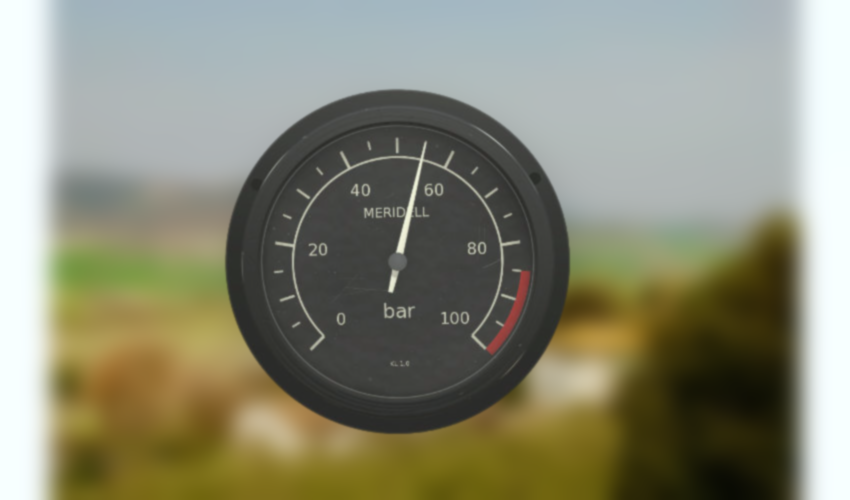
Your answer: 55 bar
